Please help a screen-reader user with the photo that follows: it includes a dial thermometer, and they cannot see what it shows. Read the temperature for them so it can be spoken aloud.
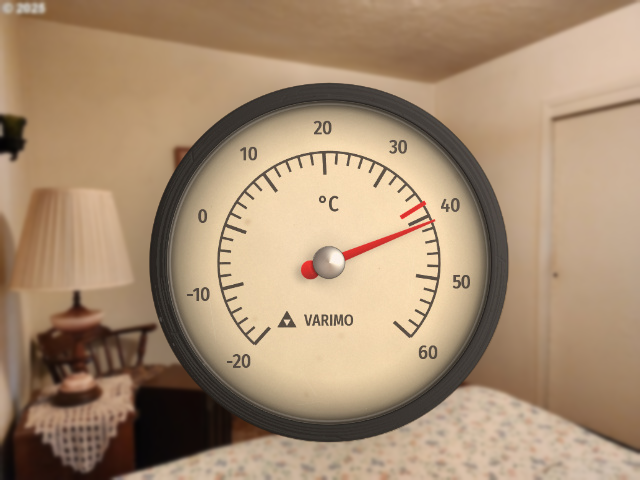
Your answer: 41 °C
